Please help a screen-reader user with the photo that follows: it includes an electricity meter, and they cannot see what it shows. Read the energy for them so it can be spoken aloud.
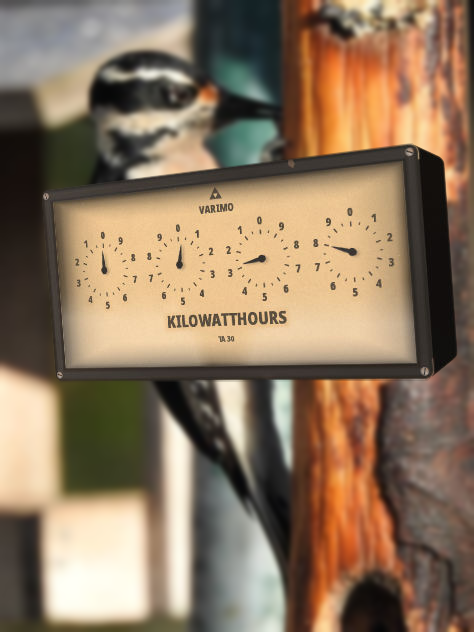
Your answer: 28 kWh
